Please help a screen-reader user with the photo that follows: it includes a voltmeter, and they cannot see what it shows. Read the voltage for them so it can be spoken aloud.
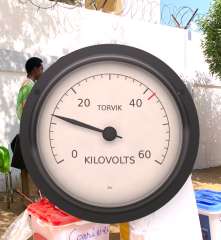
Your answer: 12 kV
